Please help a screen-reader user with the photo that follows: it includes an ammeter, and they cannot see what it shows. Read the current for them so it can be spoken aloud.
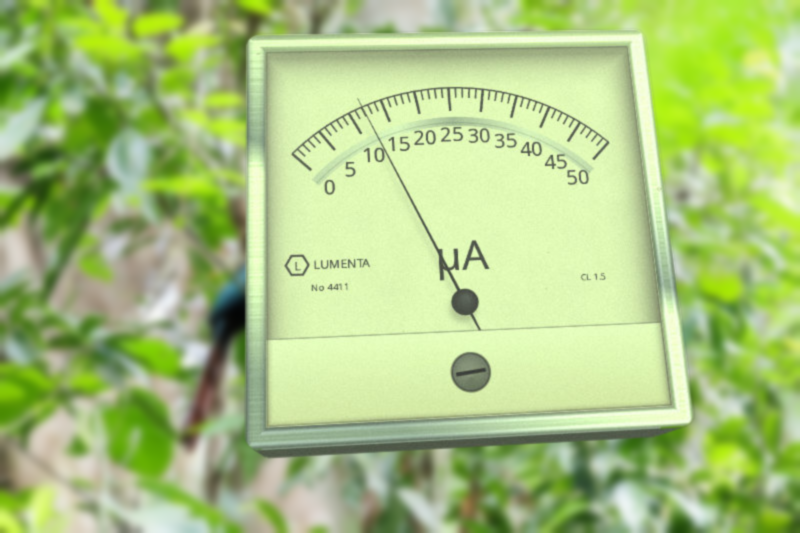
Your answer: 12 µA
